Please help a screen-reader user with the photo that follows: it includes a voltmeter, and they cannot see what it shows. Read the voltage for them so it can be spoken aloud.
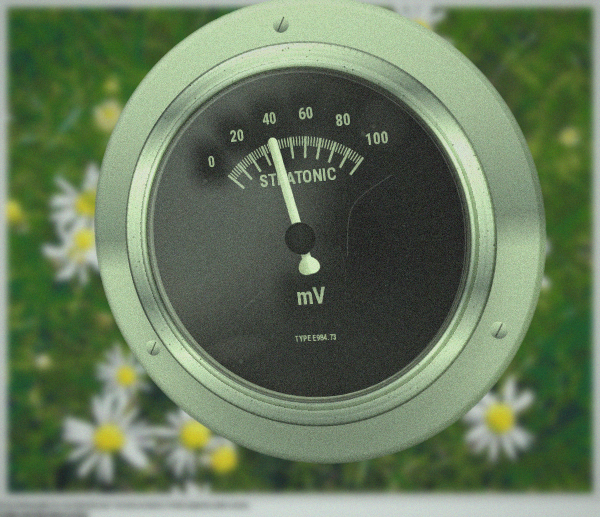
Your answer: 40 mV
